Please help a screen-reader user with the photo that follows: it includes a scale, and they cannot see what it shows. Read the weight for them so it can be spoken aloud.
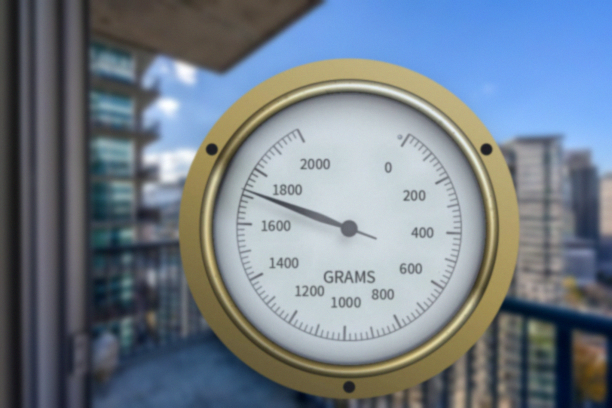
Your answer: 1720 g
